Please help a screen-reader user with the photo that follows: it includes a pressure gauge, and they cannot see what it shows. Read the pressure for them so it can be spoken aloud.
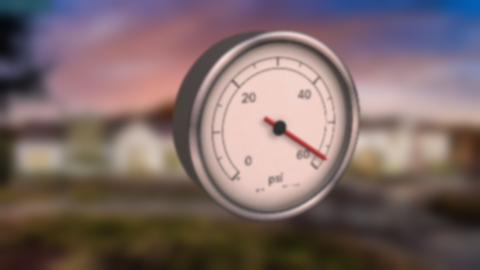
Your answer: 57.5 psi
